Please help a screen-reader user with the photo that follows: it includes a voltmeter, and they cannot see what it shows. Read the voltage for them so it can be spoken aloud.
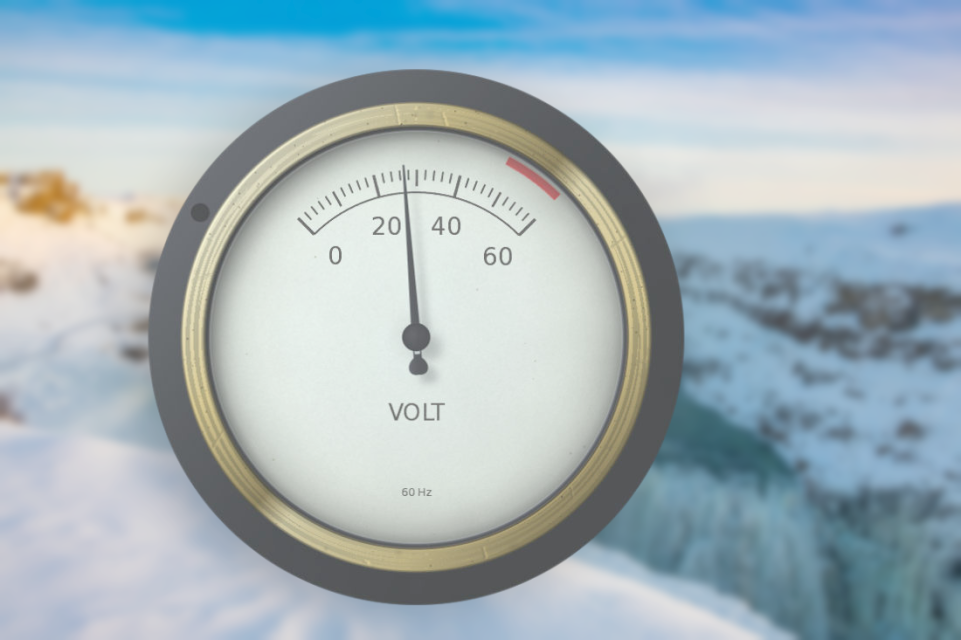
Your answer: 27 V
